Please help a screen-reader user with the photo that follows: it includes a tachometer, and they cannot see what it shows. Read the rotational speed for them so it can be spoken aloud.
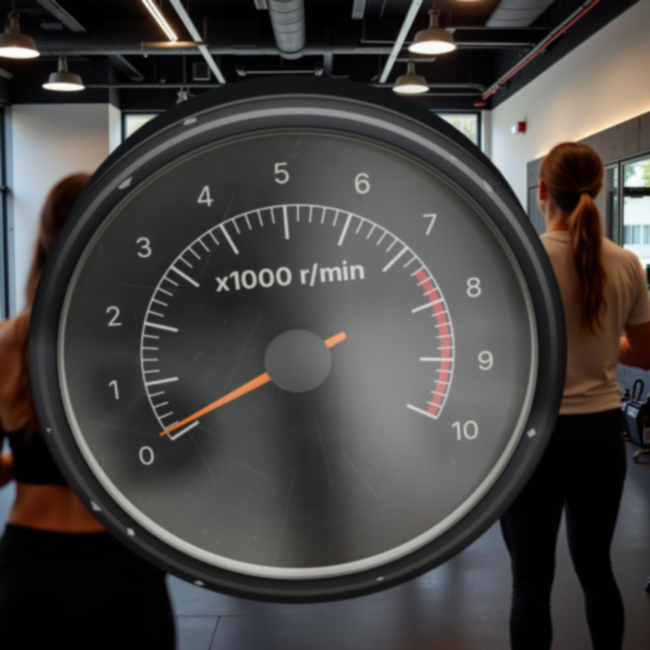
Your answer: 200 rpm
